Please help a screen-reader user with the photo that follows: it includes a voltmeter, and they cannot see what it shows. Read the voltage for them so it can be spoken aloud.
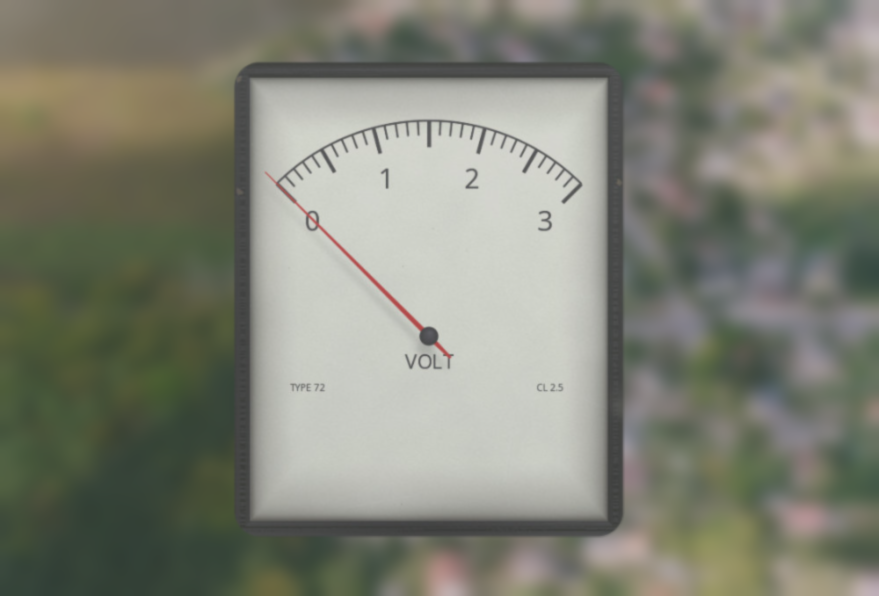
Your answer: 0 V
